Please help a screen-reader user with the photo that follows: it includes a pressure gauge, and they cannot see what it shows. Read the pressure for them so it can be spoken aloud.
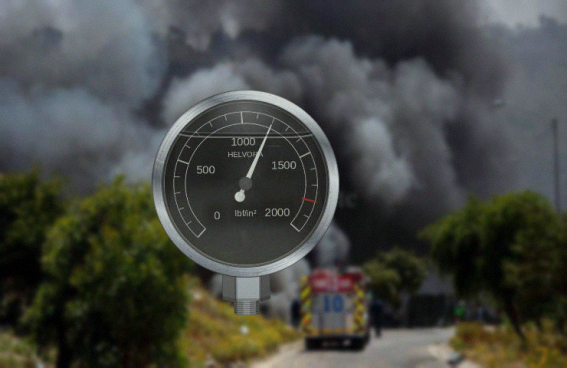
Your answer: 1200 psi
